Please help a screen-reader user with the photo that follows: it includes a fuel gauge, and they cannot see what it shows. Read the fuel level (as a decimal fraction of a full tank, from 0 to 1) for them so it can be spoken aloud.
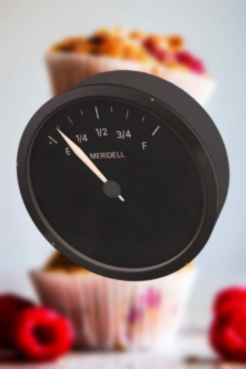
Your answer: 0.125
